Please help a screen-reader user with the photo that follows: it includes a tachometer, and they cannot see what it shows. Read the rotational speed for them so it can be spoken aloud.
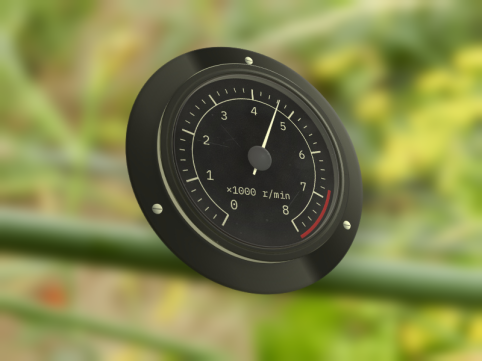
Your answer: 4600 rpm
